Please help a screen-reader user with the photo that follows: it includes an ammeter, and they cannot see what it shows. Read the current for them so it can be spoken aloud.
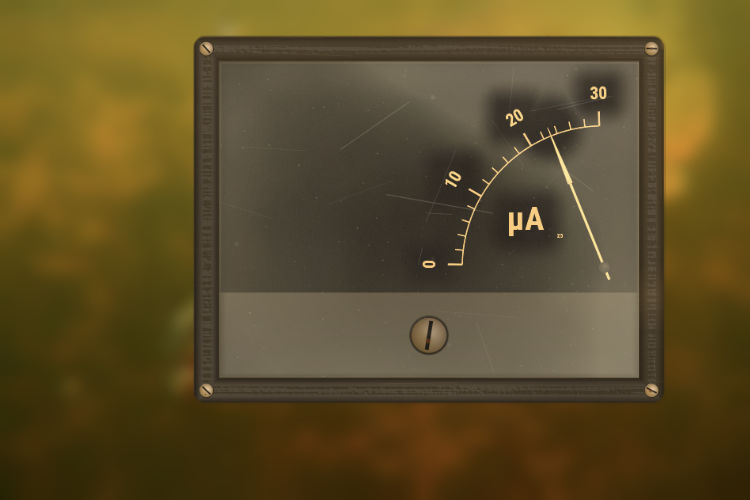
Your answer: 23 µA
